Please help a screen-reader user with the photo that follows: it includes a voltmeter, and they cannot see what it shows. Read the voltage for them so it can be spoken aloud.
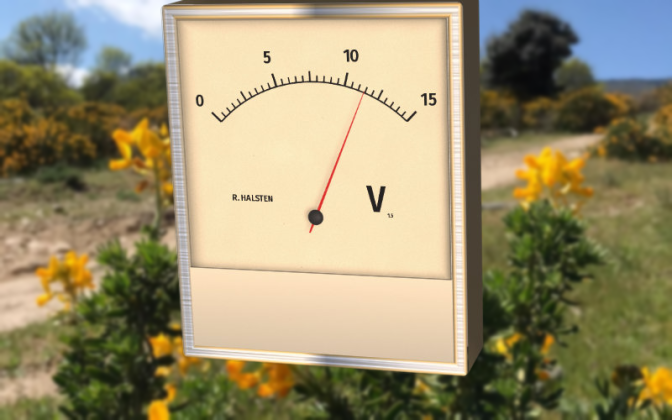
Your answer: 11.5 V
